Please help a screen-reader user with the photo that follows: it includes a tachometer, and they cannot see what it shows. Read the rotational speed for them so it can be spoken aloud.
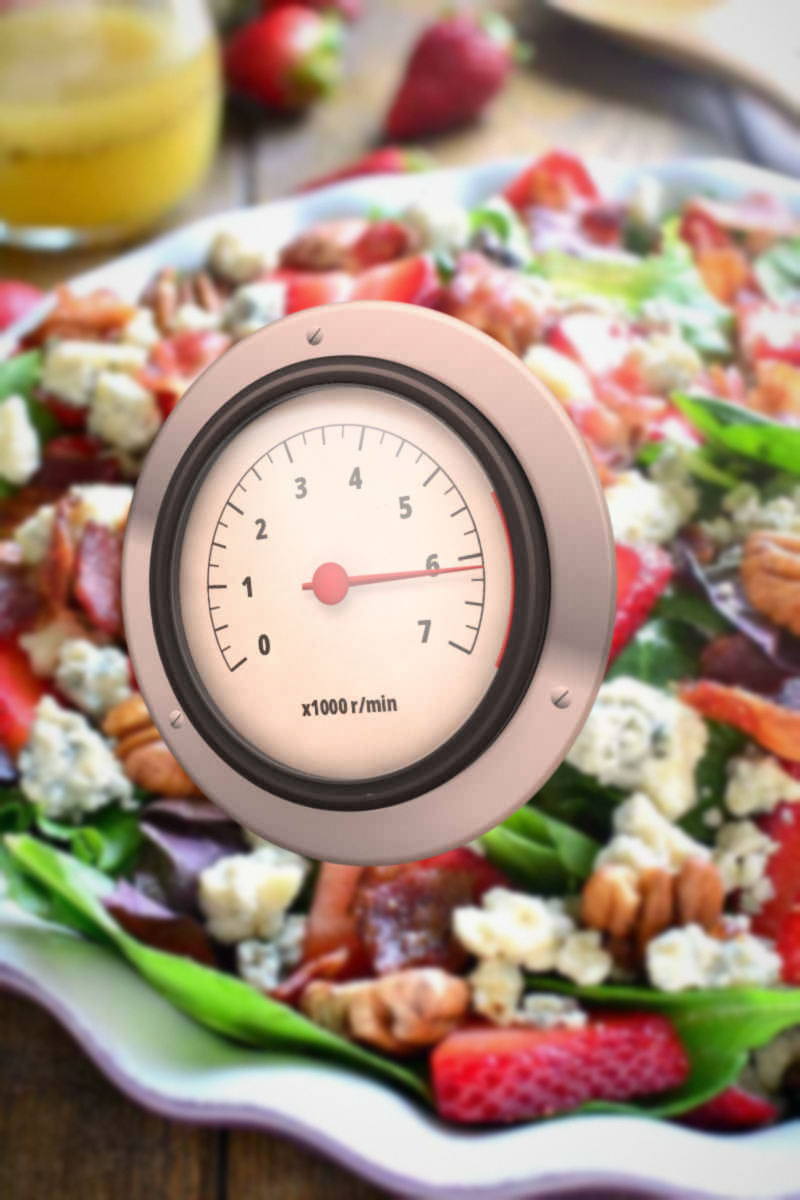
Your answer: 6125 rpm
